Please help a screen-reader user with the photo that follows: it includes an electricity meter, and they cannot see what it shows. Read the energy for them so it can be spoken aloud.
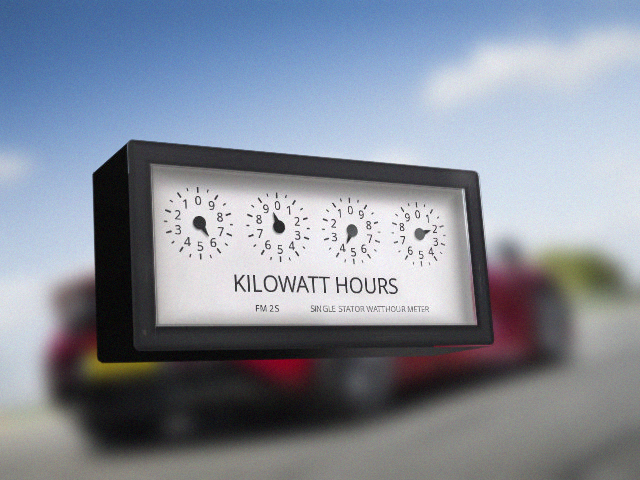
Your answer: 5942 kWh
